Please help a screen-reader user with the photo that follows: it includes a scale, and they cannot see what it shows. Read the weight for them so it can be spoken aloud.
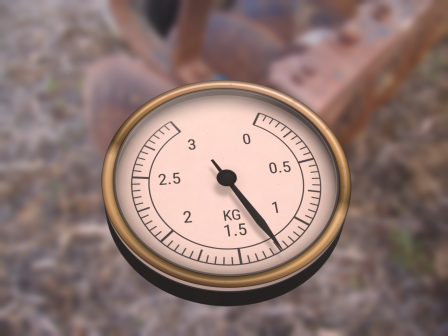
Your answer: 1.25 kg
